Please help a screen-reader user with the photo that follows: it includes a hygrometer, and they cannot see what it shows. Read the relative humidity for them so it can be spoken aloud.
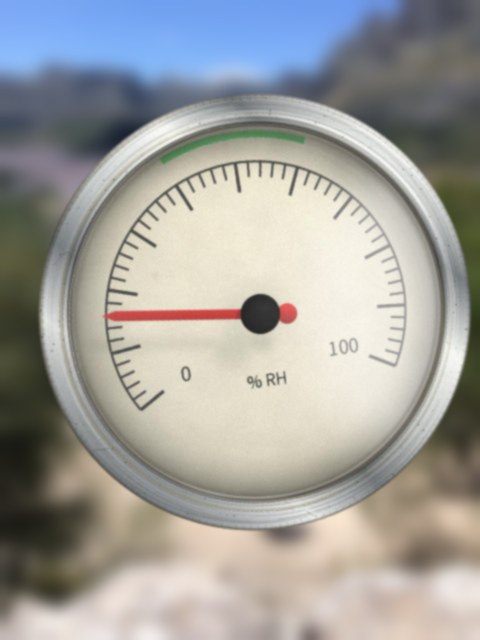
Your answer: 16 %
